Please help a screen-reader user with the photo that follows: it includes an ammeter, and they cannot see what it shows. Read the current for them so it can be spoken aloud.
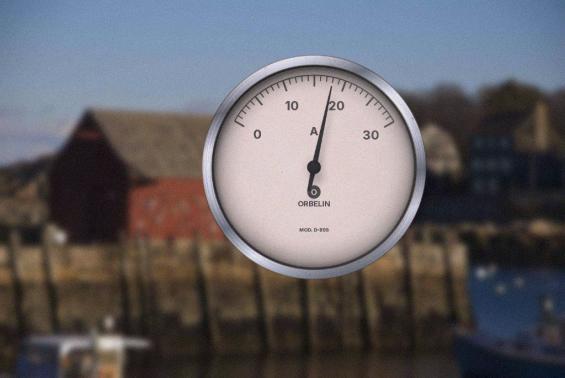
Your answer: 18 A
